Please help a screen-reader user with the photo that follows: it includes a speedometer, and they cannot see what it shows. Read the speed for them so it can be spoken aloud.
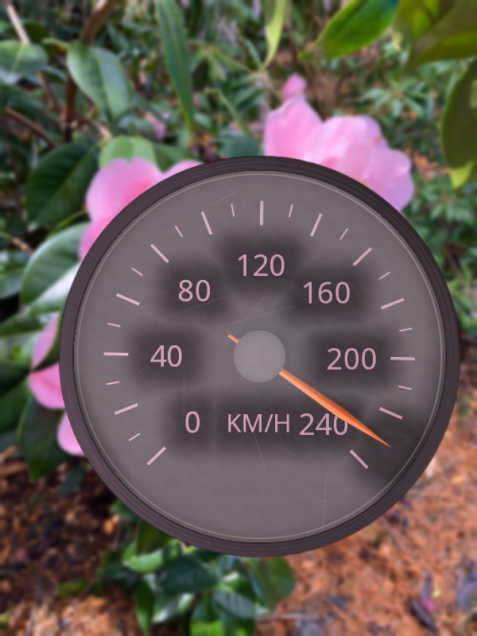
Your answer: 230 km/h
